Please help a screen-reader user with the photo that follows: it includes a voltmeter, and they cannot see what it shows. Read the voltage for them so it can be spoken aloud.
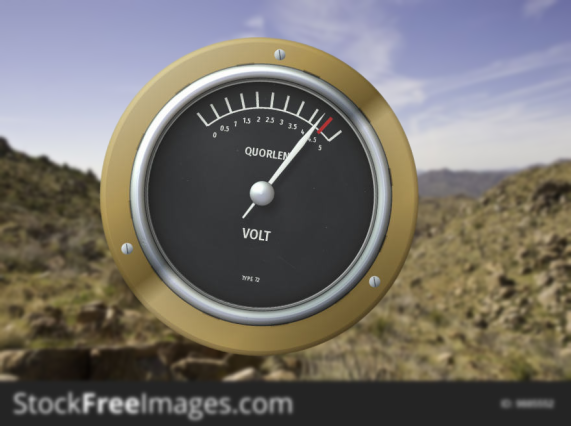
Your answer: 4.25 V
